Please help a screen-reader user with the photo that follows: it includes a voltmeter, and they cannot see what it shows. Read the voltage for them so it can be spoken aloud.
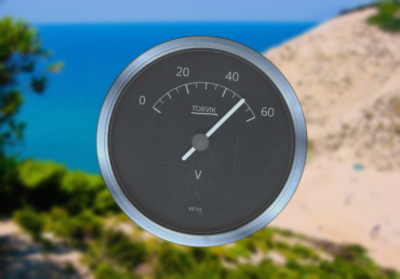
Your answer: 50 V
